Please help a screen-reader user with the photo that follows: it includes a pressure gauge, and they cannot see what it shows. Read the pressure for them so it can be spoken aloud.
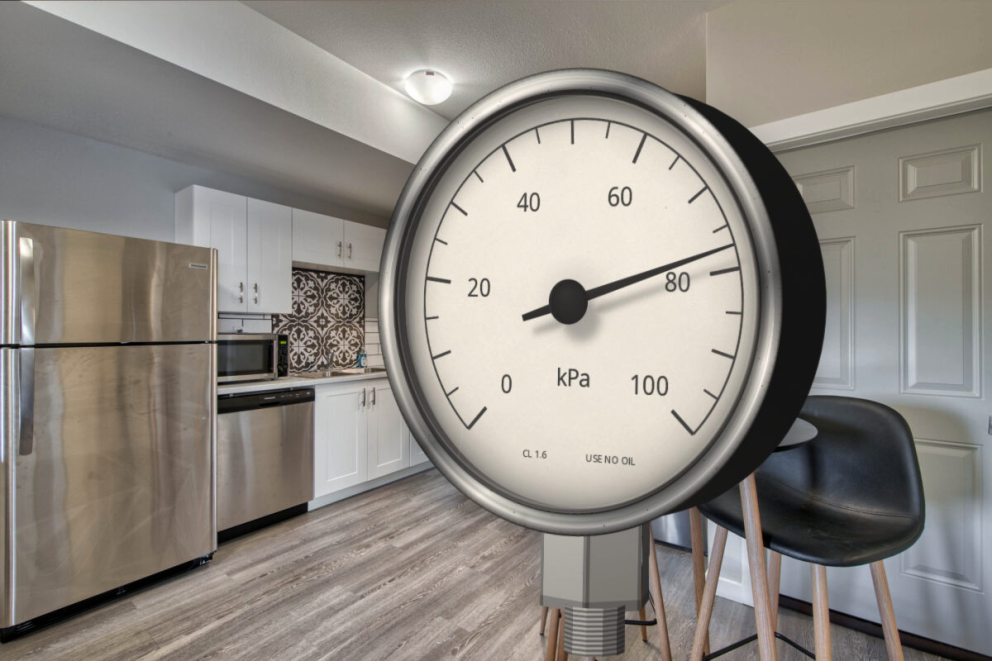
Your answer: 77.5 kPa
